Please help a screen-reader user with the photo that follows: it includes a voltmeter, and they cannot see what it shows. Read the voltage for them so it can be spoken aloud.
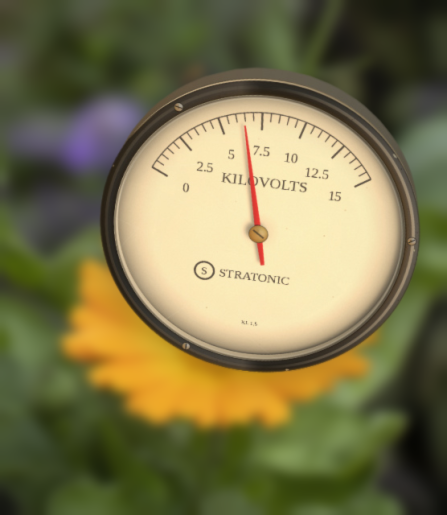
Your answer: 6.5 kV
